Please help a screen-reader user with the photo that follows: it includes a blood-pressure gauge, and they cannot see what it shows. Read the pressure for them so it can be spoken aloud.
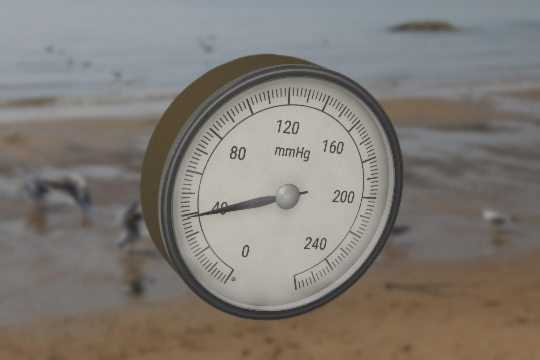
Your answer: 40 mmHg
